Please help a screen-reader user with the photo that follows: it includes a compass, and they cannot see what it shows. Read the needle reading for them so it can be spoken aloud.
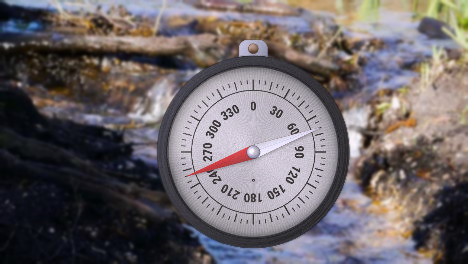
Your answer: 250 °
